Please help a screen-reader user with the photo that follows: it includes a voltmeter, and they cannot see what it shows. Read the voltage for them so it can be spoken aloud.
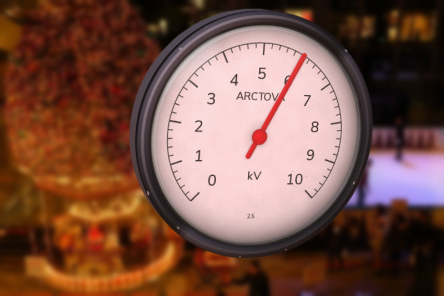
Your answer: 6 kV
